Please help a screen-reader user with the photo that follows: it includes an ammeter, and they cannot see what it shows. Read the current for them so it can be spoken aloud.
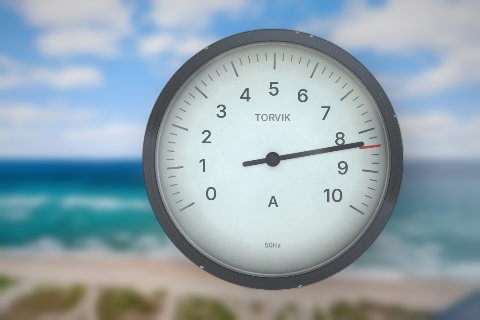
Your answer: 8.3 A
